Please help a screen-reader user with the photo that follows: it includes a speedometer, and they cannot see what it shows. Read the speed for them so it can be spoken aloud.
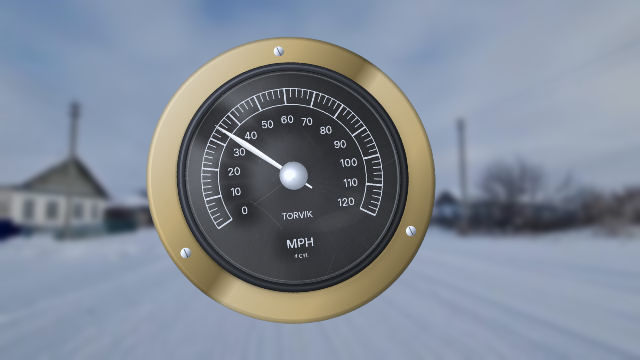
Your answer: 34 mph
